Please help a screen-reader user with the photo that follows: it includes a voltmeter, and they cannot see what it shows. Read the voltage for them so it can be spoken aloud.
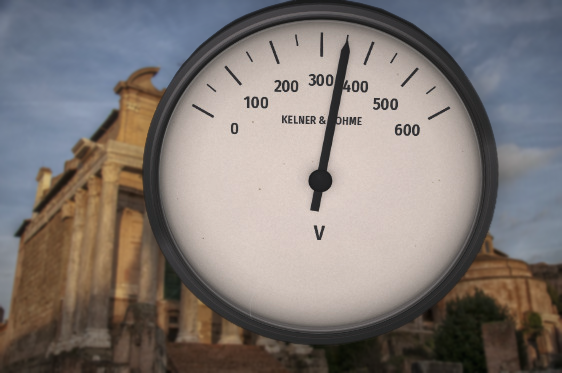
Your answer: 350 V
